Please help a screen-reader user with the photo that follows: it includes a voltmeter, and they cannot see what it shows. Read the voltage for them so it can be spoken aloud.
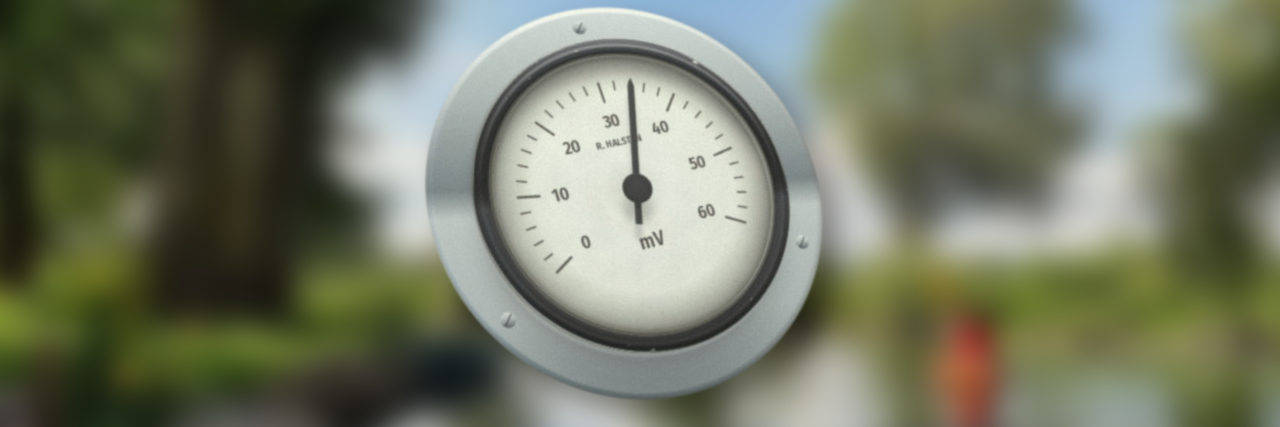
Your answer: 34 mV
